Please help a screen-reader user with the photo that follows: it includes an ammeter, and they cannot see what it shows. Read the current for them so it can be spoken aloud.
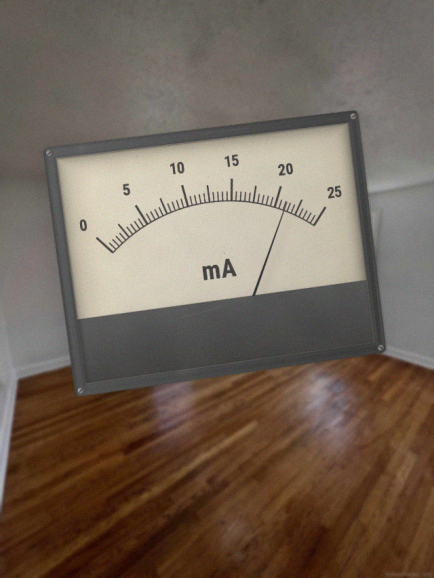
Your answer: 21 mA
